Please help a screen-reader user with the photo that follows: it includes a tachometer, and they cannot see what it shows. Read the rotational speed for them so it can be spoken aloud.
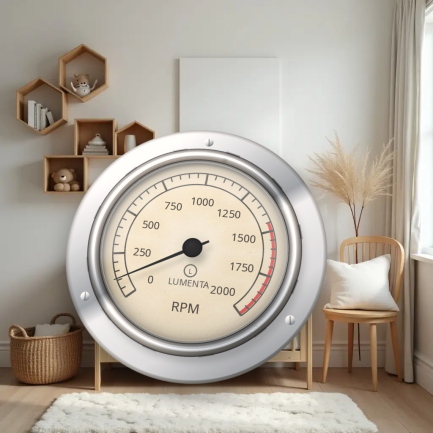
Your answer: 100 rpm
